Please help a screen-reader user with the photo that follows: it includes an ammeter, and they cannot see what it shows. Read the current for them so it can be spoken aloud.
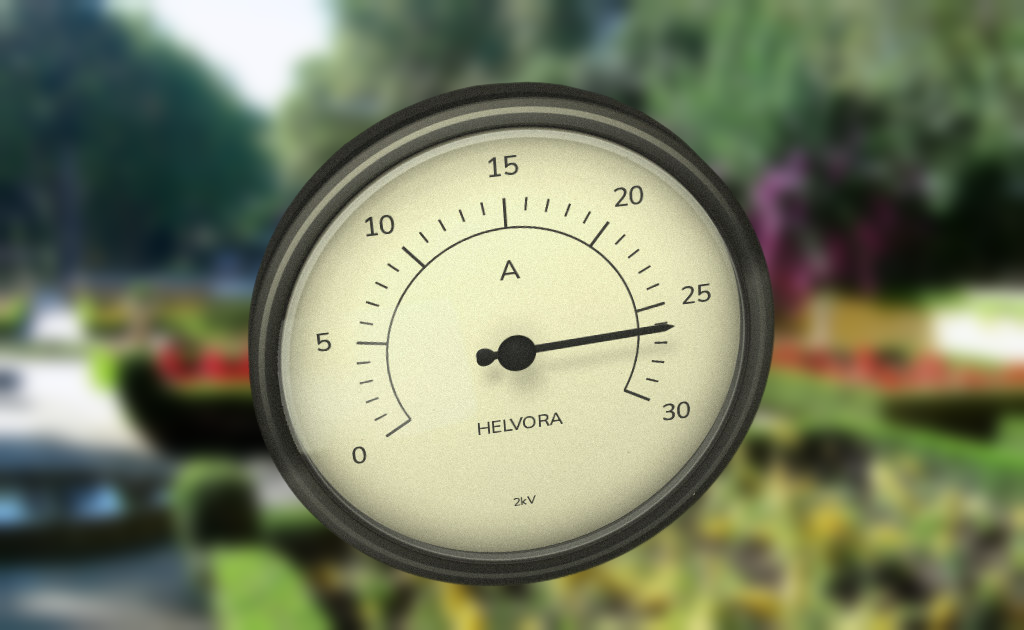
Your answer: 26 A
